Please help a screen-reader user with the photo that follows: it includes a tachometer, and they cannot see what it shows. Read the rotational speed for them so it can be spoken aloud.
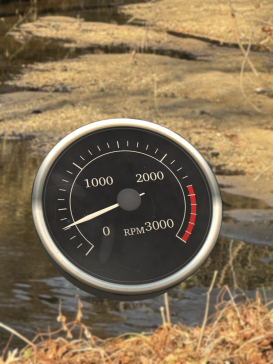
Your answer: 300 rpm
